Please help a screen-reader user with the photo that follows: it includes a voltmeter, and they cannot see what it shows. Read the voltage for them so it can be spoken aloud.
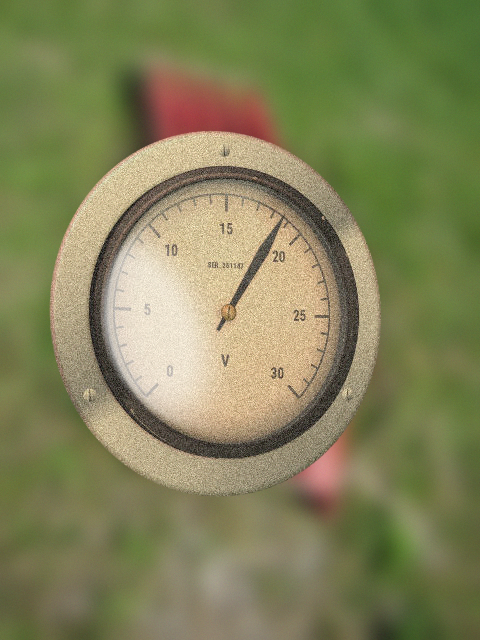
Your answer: 18.5 V
